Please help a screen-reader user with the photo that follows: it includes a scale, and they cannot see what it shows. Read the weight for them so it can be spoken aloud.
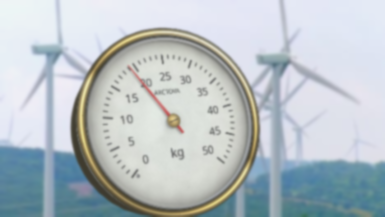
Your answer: 19 kg
